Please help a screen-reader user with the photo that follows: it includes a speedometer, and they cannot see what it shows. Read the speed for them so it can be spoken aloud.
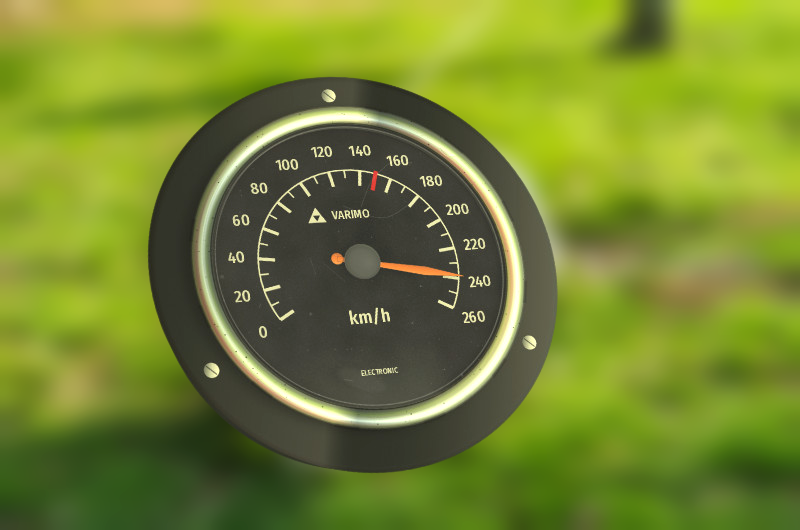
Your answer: 240 km/h
